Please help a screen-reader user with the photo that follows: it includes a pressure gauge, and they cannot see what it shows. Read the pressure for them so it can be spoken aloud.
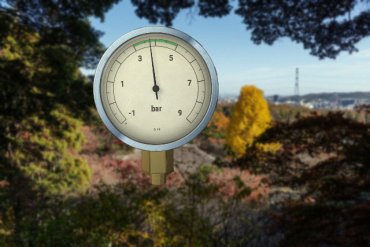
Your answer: 3.75 bar
